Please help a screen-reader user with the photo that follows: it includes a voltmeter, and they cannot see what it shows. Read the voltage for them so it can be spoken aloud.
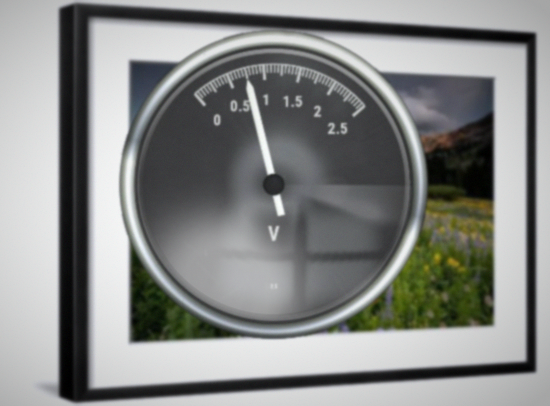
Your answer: 0.75 V
